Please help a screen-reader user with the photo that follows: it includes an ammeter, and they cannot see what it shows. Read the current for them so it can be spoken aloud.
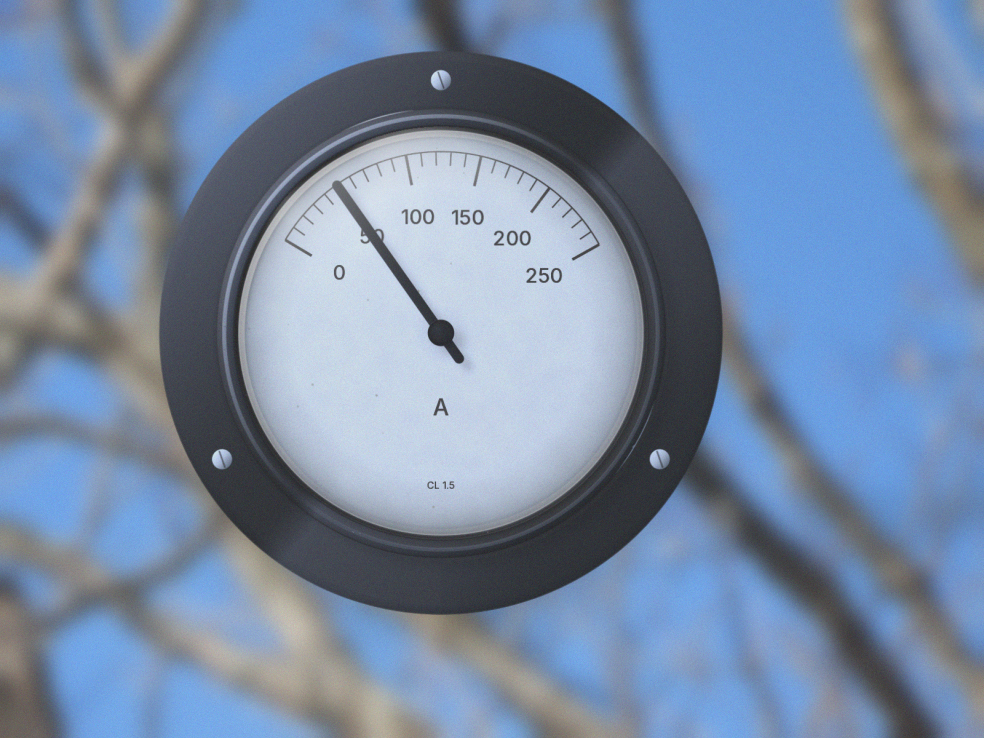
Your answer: 50 A
